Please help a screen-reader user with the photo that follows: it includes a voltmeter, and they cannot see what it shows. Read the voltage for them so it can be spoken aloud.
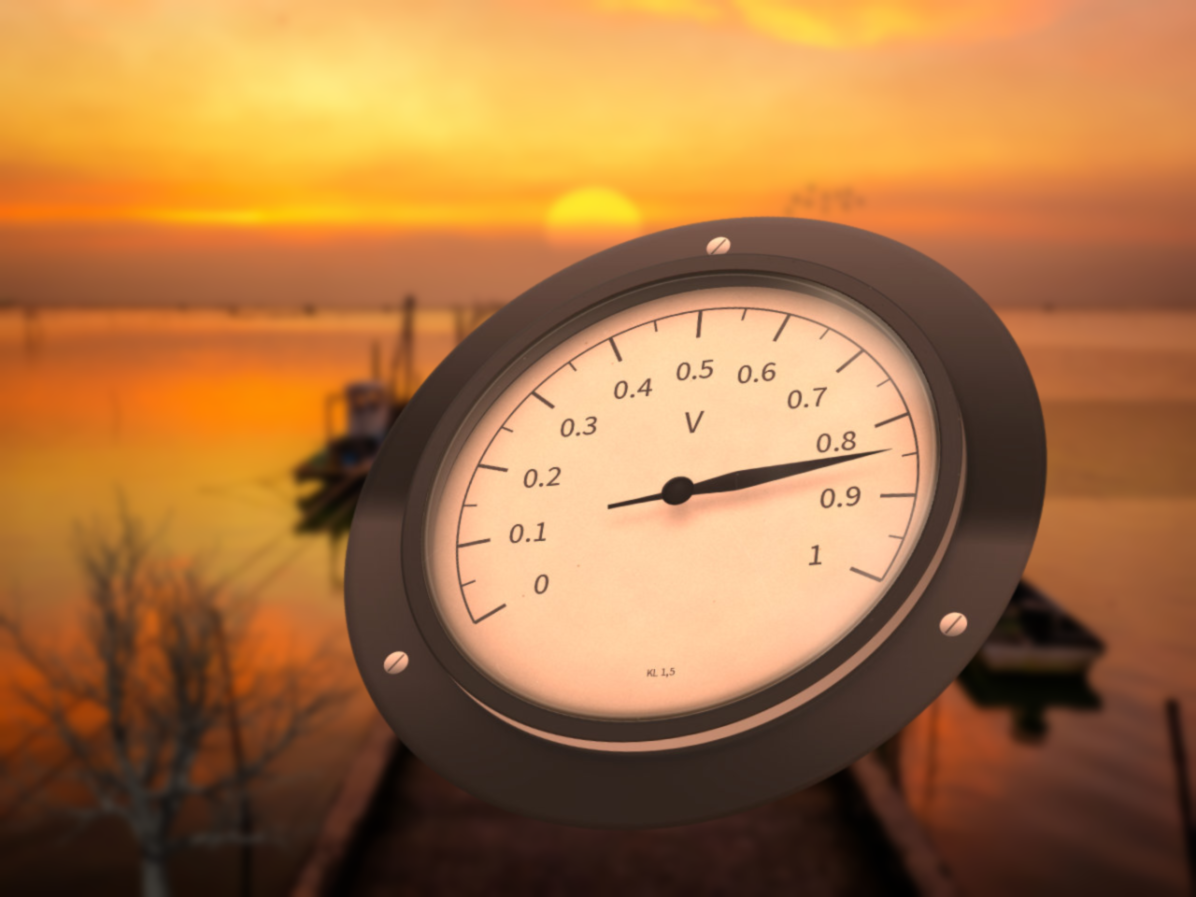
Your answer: 0.85 V
